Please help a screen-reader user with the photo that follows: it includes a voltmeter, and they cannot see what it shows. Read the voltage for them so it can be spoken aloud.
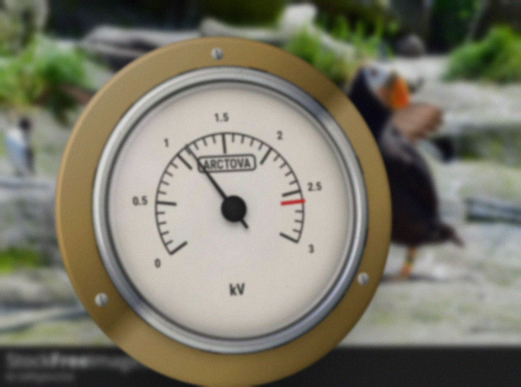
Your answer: 1.1 kV
